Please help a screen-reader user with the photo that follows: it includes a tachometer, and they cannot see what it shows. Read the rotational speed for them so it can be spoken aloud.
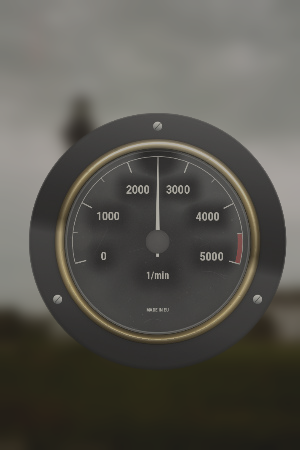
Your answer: 2500 rpm
